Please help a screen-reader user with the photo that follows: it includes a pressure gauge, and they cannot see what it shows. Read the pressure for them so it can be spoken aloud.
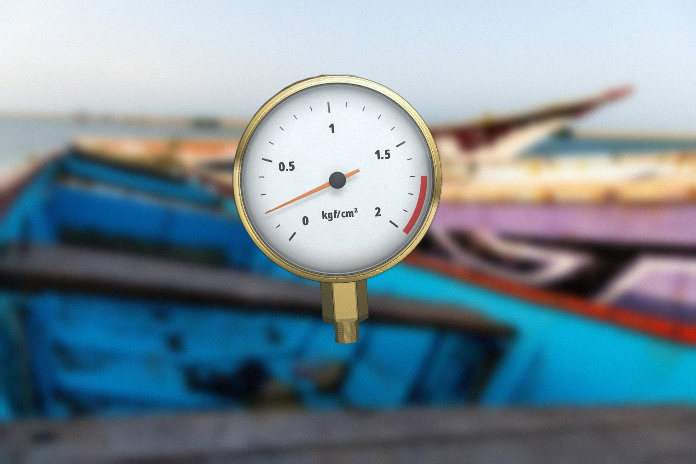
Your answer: 0.2 kg/cm²
